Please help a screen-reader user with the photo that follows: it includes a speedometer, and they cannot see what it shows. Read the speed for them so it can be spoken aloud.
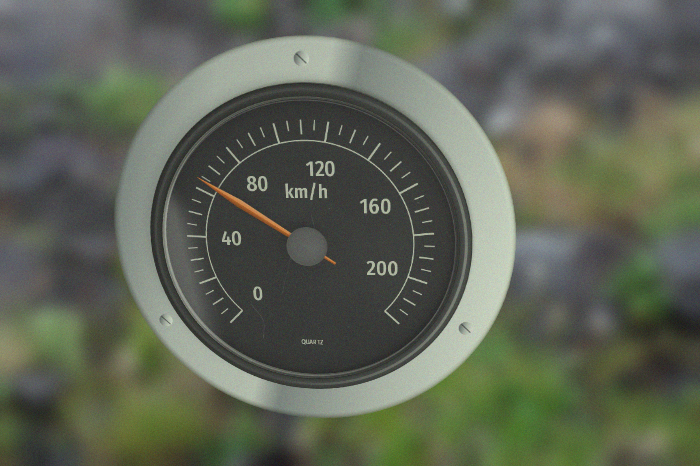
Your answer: 65 km/h
